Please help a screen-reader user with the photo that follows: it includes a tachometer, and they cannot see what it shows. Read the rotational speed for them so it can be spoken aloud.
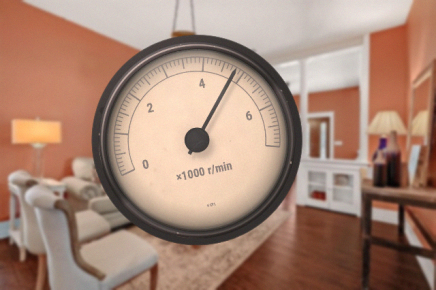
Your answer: 4800 rpm
